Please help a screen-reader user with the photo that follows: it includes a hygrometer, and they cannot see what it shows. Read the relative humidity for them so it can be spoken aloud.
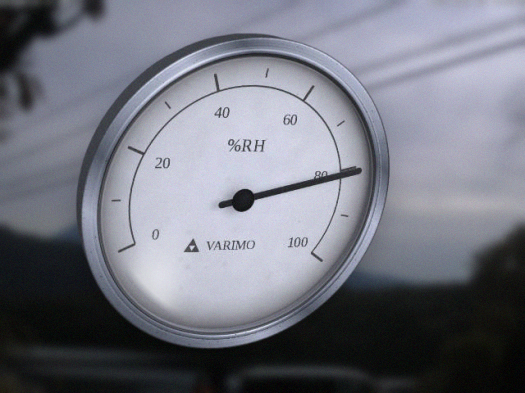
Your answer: 80 %
